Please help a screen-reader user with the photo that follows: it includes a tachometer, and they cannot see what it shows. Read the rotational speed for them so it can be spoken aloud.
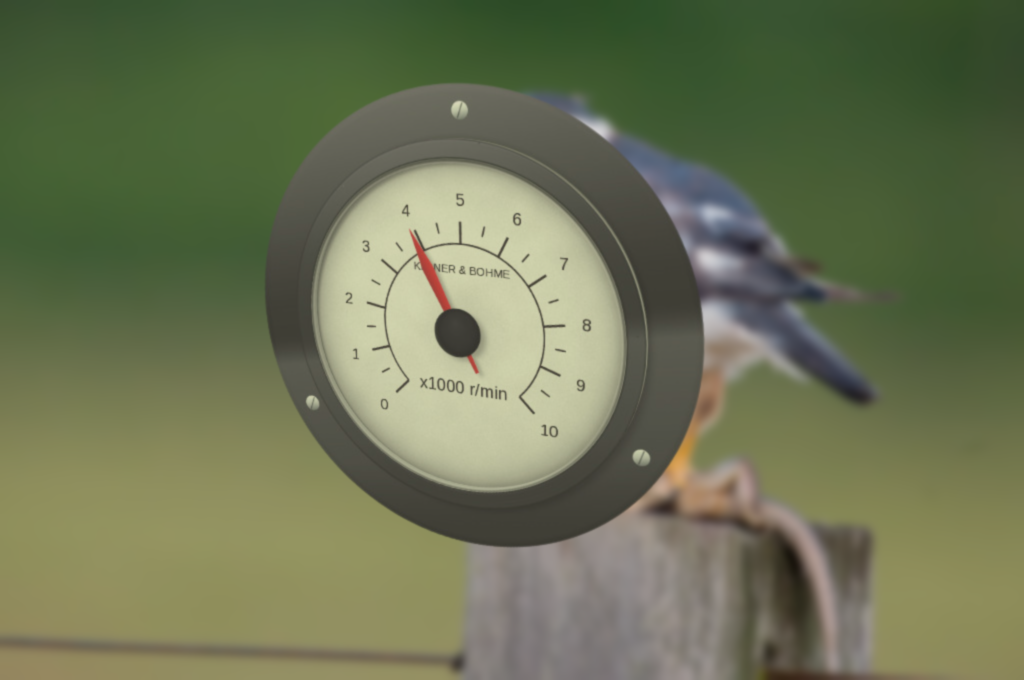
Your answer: 4000 rpm
